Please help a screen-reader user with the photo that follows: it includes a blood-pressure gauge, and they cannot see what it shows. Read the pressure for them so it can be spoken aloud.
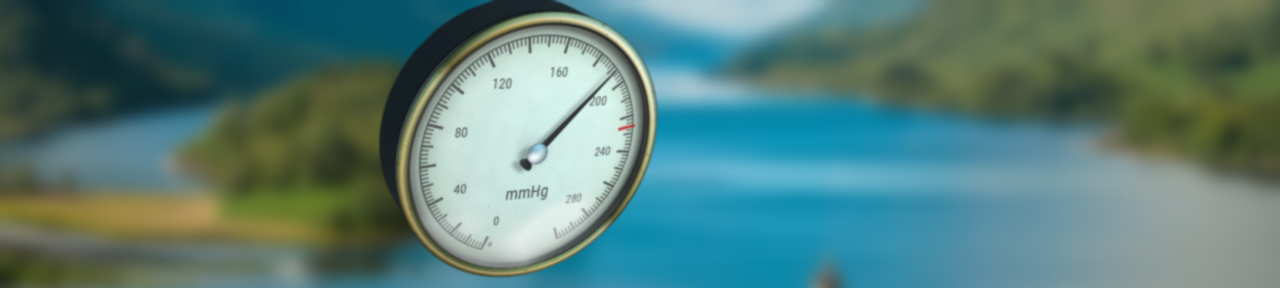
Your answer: 190 mmHg
